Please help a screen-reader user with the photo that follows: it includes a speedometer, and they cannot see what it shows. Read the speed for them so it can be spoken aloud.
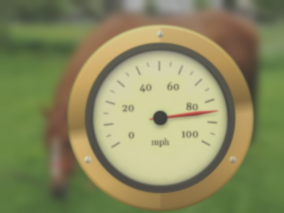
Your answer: 85 mph
